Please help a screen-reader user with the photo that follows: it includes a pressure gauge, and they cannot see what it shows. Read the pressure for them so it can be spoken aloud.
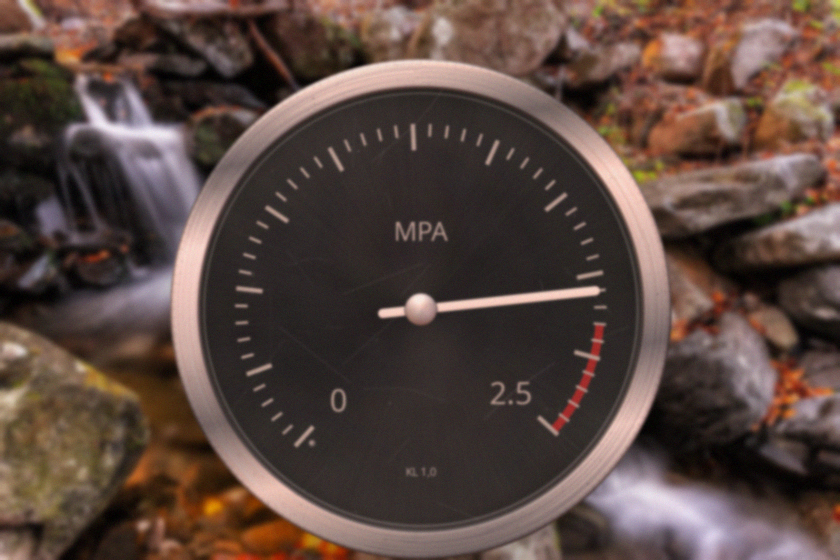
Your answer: 2.05 MPa
